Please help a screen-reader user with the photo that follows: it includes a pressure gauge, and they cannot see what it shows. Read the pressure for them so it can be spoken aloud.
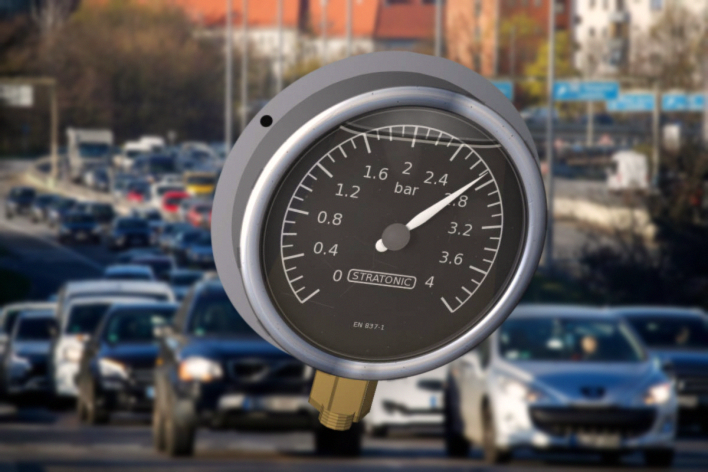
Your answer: 2.7 bar
